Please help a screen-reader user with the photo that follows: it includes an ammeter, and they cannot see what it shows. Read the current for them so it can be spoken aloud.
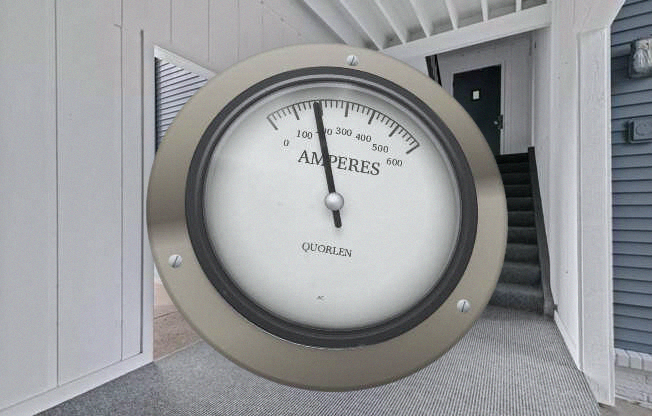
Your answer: 180 A
